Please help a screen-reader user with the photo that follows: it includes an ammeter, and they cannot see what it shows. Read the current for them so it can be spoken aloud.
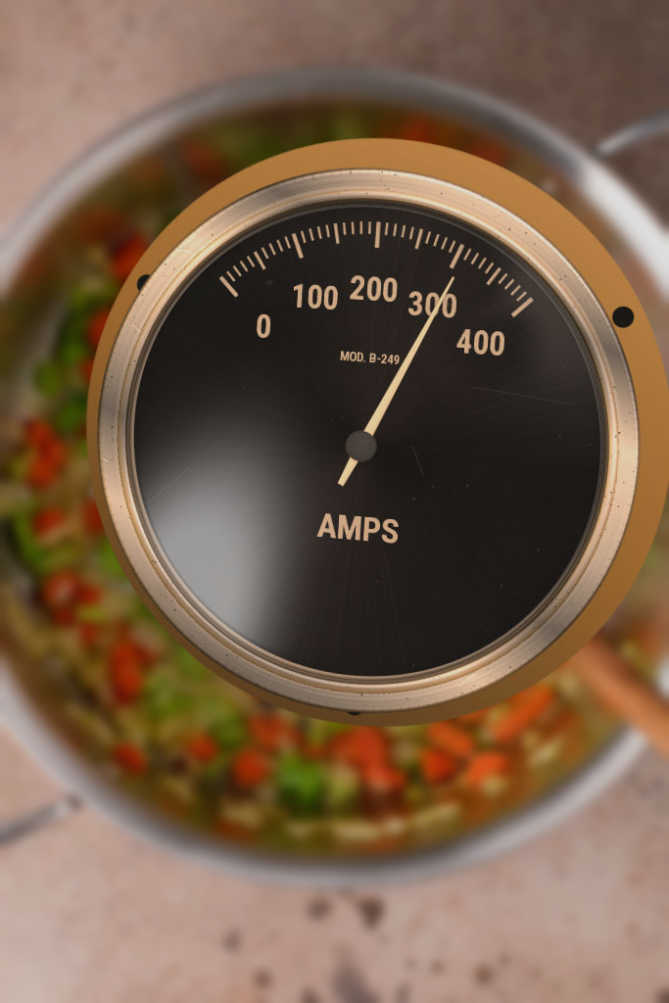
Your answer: 310 A
